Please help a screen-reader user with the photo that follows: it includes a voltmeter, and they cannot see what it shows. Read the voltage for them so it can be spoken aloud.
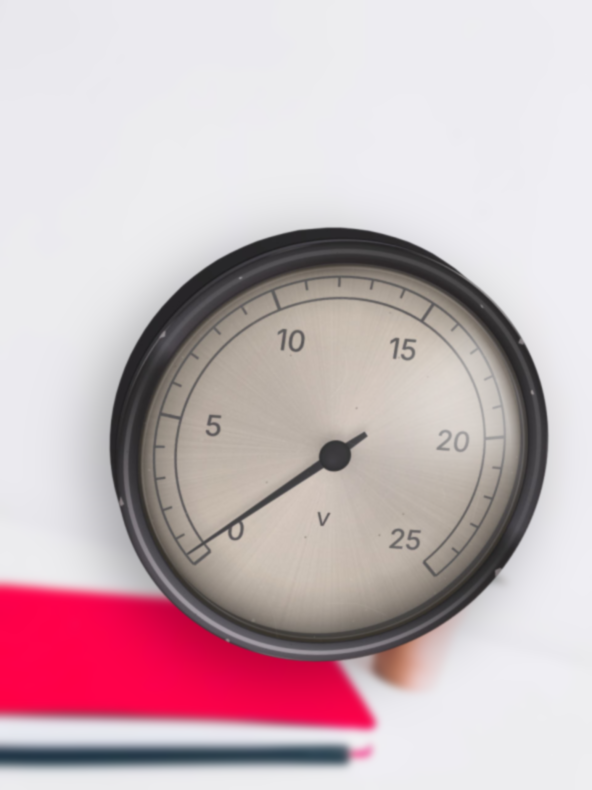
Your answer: 0.5 V
